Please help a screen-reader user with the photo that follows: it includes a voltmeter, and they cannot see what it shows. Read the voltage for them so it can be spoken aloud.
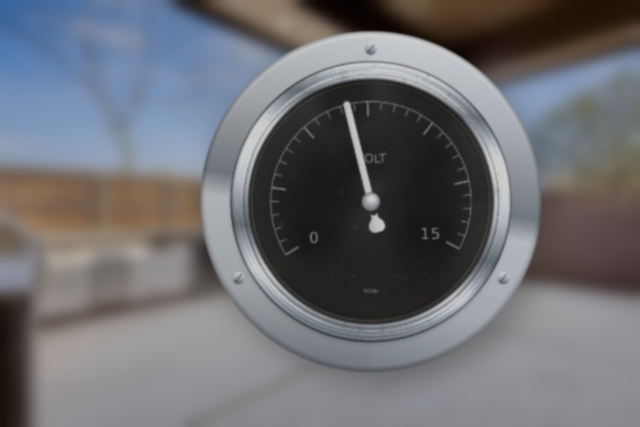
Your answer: 6.75 V
